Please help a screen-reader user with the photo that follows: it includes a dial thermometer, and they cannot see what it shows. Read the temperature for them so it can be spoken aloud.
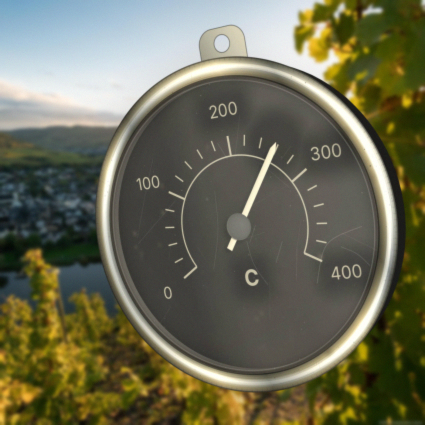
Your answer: 260 °C
